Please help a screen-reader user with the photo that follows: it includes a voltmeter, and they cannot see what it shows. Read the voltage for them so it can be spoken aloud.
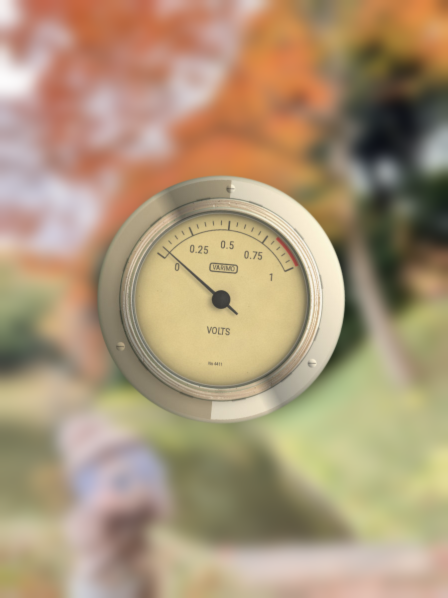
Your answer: 0.05 V
